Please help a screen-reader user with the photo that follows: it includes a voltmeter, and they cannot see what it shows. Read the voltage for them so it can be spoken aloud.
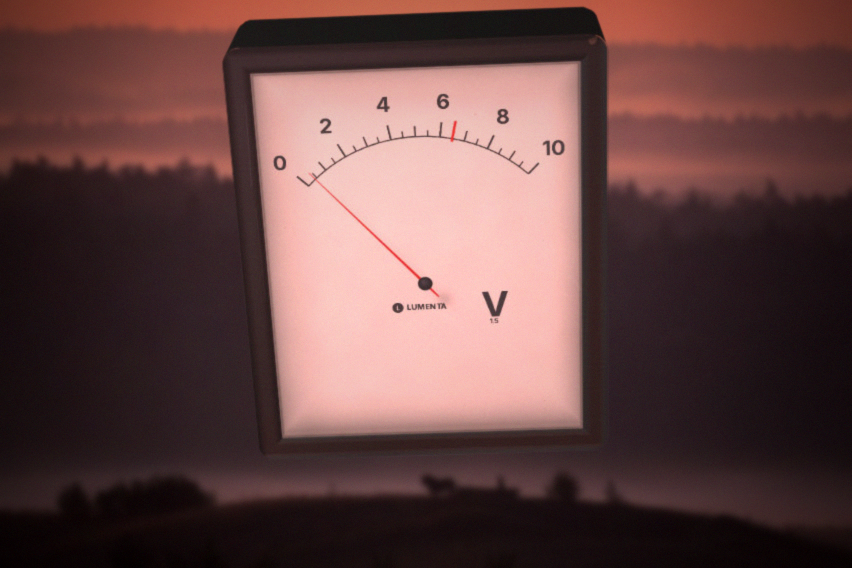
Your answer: 0.5 V
